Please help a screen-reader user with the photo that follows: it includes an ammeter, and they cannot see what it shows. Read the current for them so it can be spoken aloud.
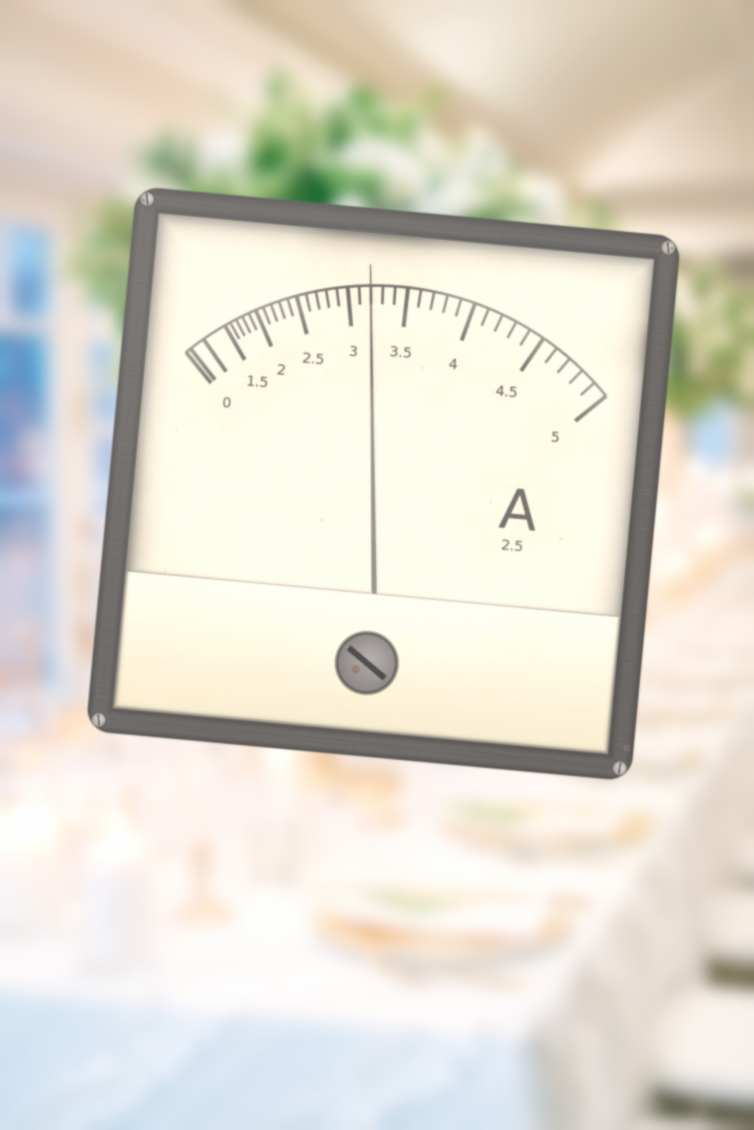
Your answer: 3.2 A
